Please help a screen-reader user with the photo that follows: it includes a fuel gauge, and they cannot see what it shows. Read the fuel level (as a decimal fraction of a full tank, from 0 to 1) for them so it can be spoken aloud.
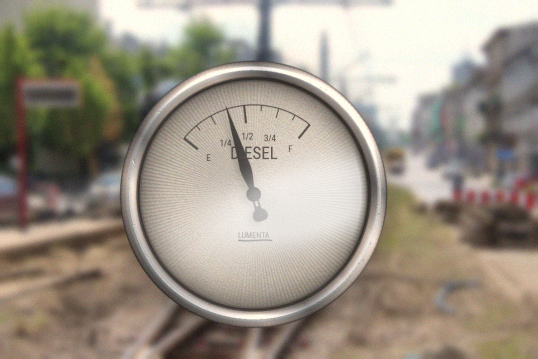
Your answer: 0.375
